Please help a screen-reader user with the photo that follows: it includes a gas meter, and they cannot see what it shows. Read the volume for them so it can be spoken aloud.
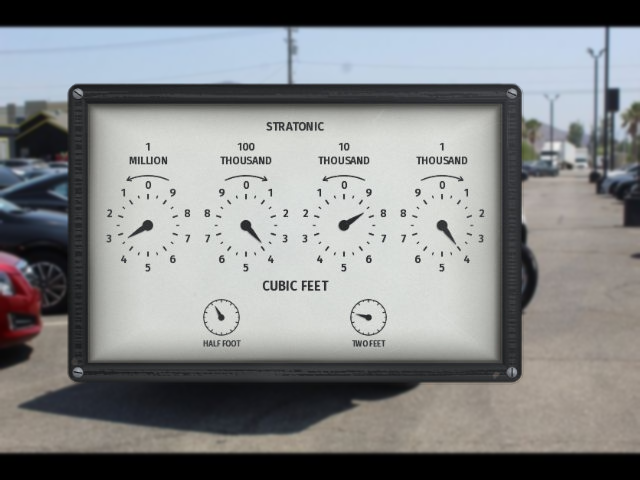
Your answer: 338400 ft³
